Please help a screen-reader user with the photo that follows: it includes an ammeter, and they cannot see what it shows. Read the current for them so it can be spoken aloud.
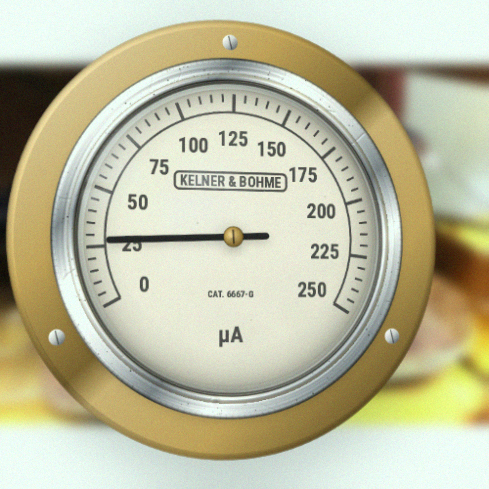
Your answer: 27.5 µA
